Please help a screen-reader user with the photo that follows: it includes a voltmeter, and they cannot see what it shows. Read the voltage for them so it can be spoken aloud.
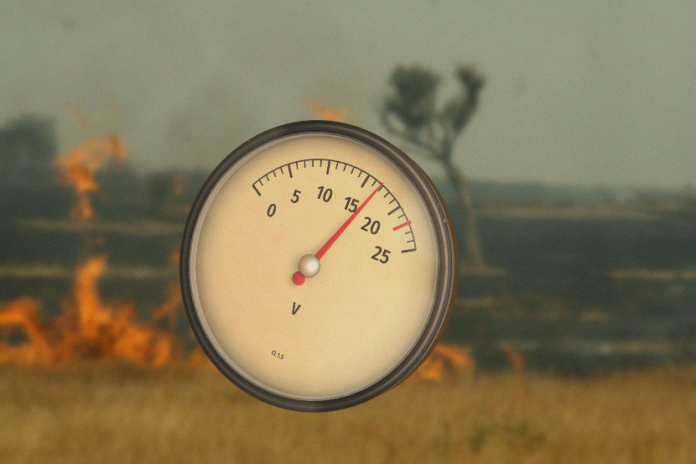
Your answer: 17 V
